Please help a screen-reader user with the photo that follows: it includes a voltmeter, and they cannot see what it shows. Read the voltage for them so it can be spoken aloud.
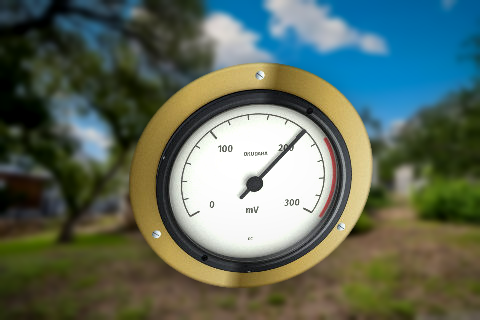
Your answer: 200 mV
